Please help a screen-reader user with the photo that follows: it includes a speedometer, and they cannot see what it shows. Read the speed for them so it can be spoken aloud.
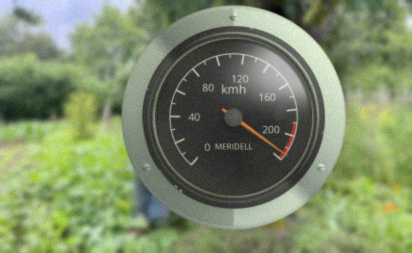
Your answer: 215 km/h
